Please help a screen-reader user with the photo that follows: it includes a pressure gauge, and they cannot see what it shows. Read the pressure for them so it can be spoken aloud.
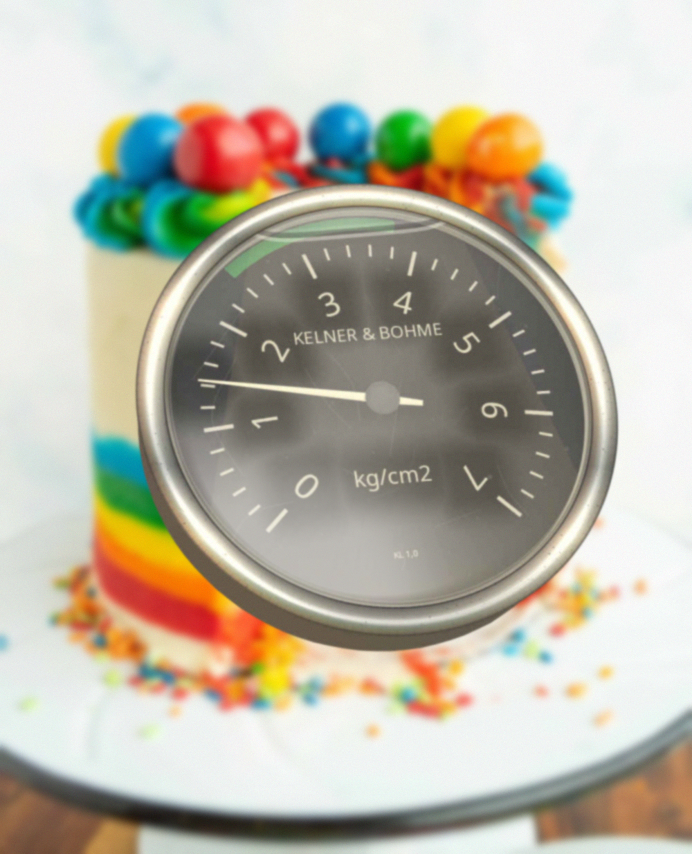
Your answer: 1.4 kg/cm²
